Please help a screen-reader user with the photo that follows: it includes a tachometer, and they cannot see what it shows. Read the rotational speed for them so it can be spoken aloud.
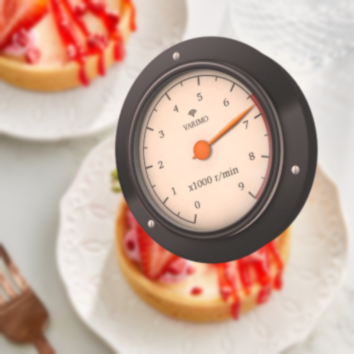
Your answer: 6750 rpm
